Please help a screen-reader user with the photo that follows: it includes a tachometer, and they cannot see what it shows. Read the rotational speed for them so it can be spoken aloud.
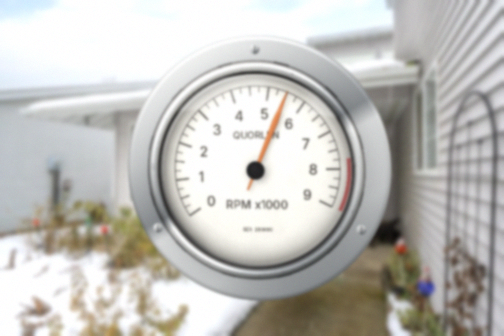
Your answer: 5500 rpm
